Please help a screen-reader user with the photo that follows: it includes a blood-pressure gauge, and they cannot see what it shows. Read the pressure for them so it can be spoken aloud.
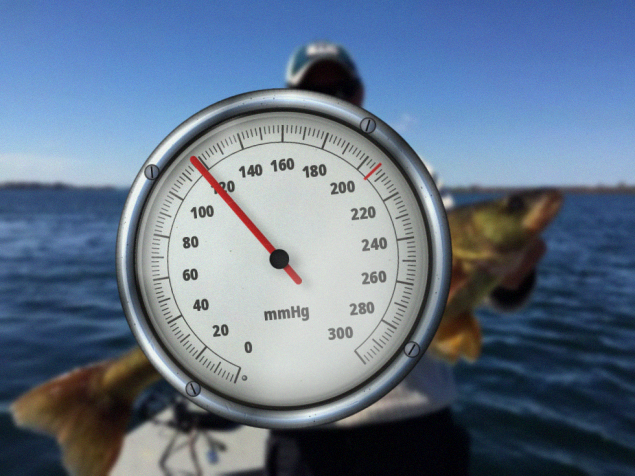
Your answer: 118 mmHg
